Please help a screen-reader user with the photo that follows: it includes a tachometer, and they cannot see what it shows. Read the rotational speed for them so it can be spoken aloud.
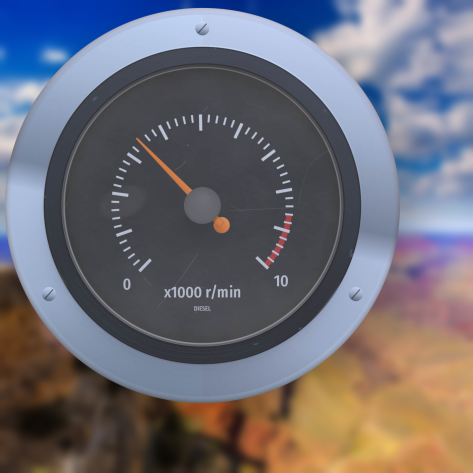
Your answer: 3400 rpm
